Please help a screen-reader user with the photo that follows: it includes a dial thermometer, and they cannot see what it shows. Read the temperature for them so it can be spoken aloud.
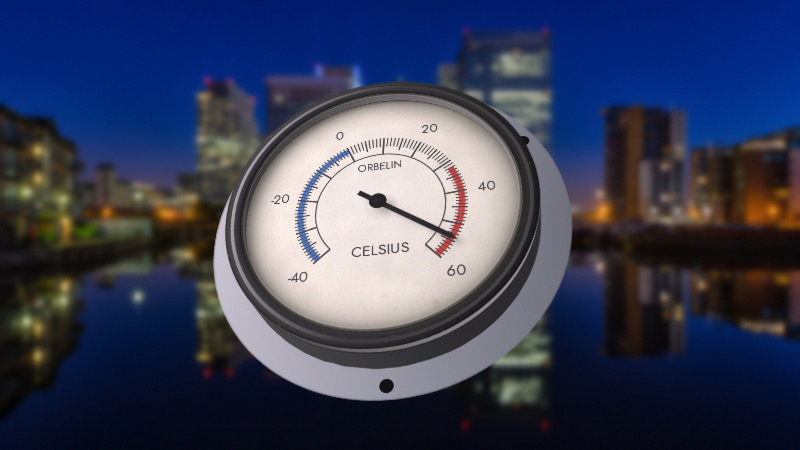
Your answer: 55 °C
